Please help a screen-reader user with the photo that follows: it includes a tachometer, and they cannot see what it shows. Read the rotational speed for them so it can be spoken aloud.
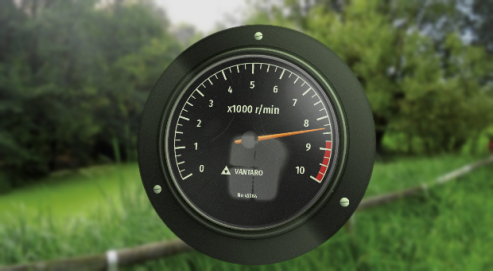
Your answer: 8375 rpm
